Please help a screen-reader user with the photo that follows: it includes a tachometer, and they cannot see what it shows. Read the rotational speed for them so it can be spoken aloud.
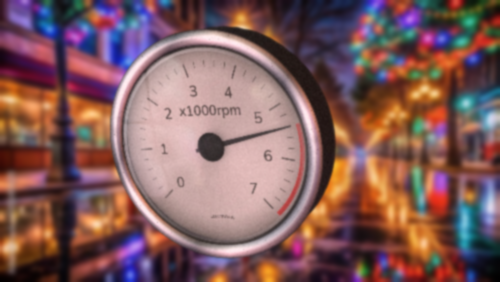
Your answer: 5400 rpm
